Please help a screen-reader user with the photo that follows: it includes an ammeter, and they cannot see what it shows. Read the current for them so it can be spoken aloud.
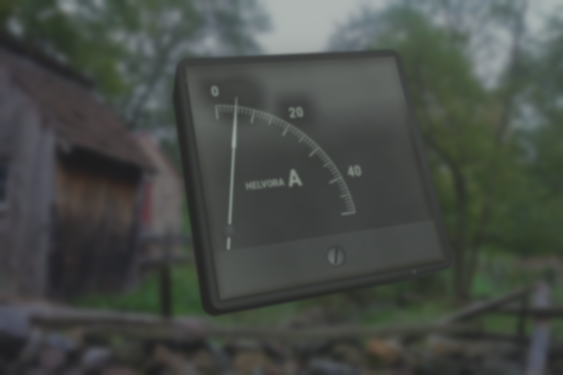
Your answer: 5 A
